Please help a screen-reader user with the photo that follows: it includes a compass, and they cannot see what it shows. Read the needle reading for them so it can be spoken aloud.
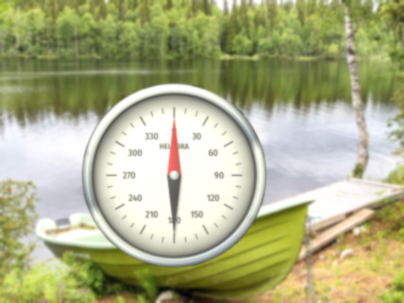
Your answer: 0 °
